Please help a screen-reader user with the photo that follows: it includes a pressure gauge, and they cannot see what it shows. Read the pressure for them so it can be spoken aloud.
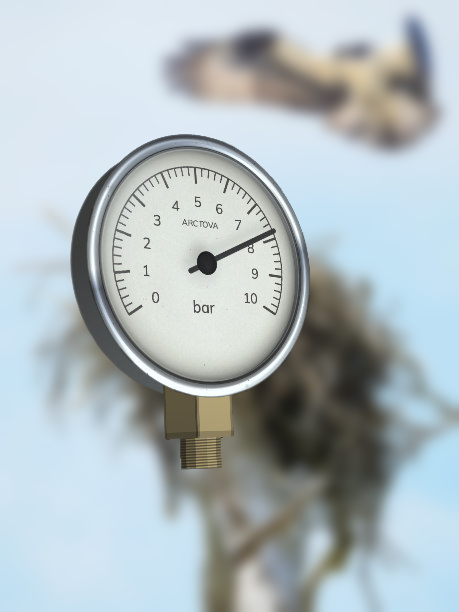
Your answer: 7.8 bar
